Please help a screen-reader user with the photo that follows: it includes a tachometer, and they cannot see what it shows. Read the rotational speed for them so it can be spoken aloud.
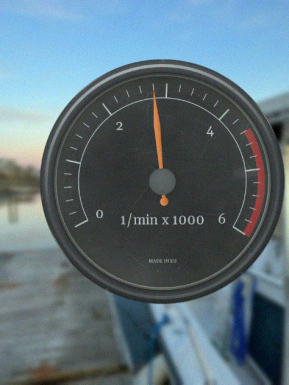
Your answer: 2800 rpm
